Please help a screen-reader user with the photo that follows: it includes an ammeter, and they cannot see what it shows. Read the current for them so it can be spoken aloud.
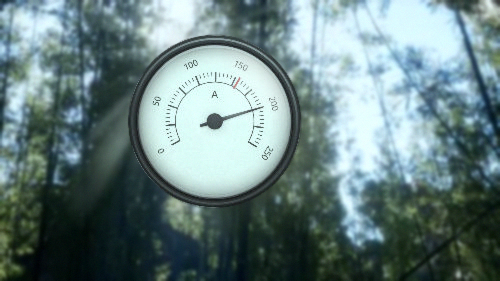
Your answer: 200 A
